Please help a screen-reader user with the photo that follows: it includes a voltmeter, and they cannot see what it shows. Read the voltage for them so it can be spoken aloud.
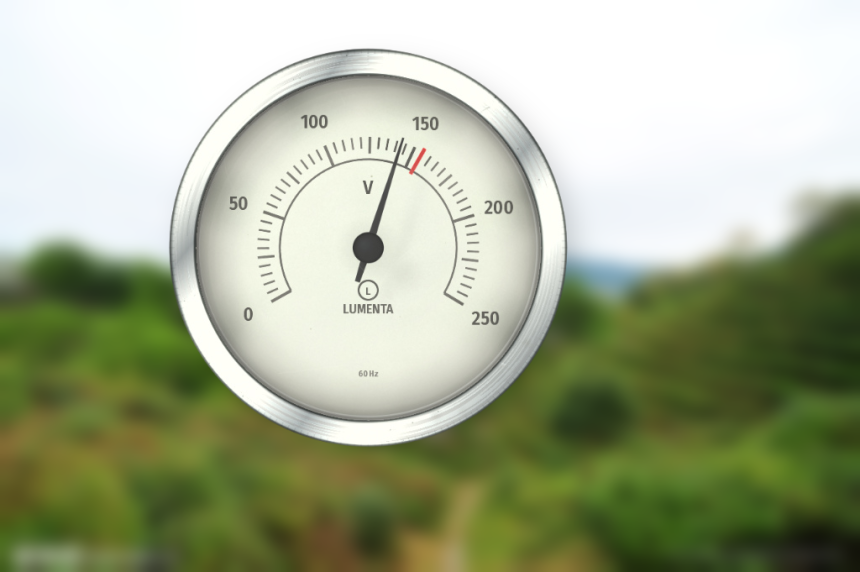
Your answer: 142.5 V
